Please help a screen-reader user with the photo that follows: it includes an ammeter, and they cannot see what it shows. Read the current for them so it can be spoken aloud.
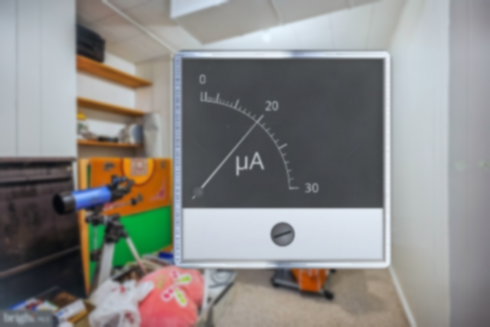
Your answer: 20 µA
